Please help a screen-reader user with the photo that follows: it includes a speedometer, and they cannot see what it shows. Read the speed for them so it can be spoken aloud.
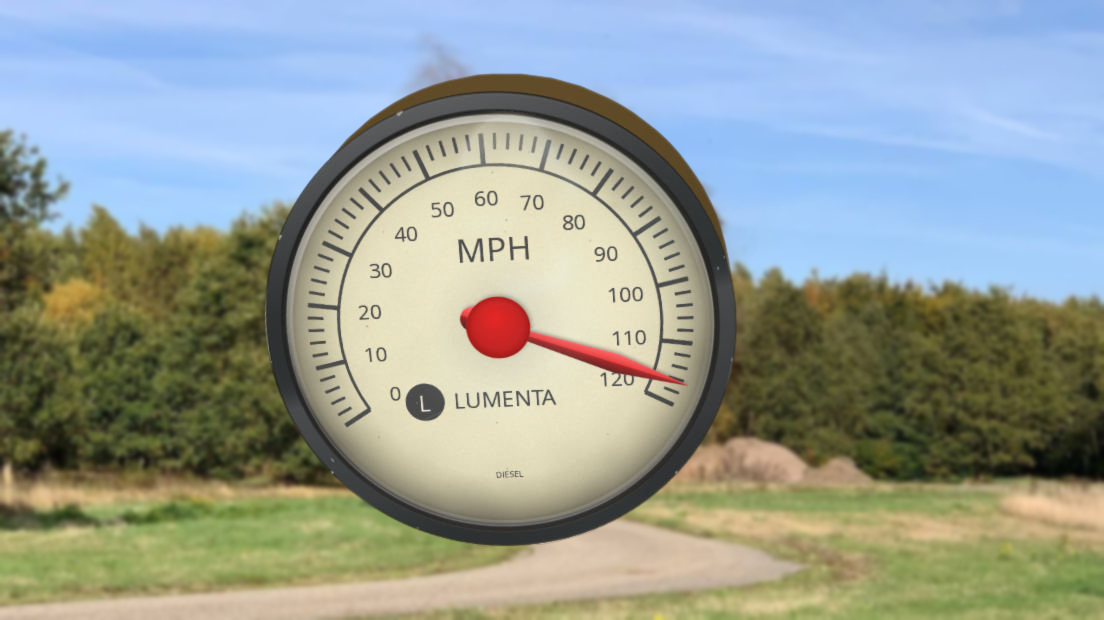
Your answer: 116 mph
